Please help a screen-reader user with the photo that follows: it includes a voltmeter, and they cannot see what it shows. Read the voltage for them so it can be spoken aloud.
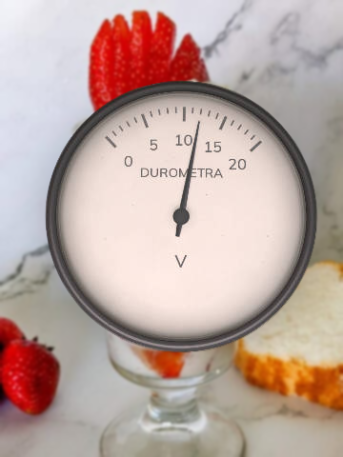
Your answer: 12 V
